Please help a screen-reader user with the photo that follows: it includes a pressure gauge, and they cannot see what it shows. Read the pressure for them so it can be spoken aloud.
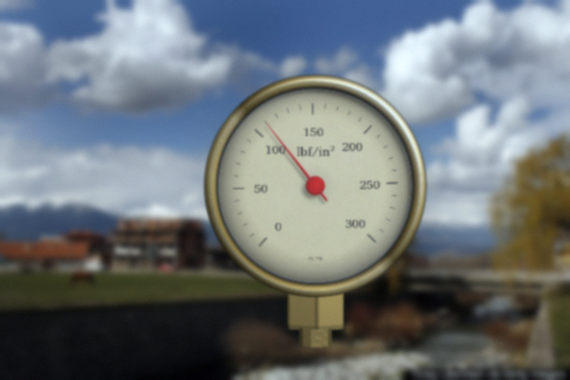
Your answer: 110 psi
